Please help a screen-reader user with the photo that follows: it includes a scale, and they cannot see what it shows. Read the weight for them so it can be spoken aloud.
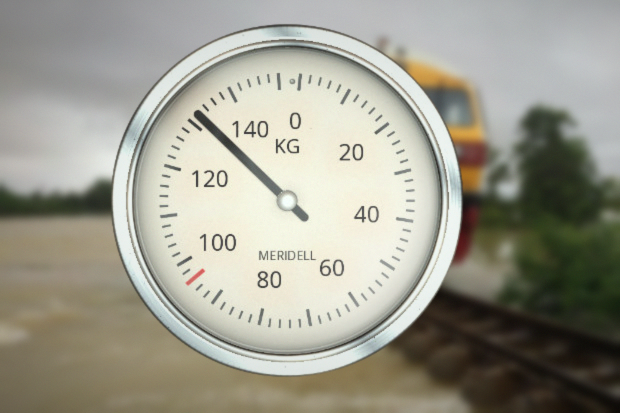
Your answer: 132 kg
